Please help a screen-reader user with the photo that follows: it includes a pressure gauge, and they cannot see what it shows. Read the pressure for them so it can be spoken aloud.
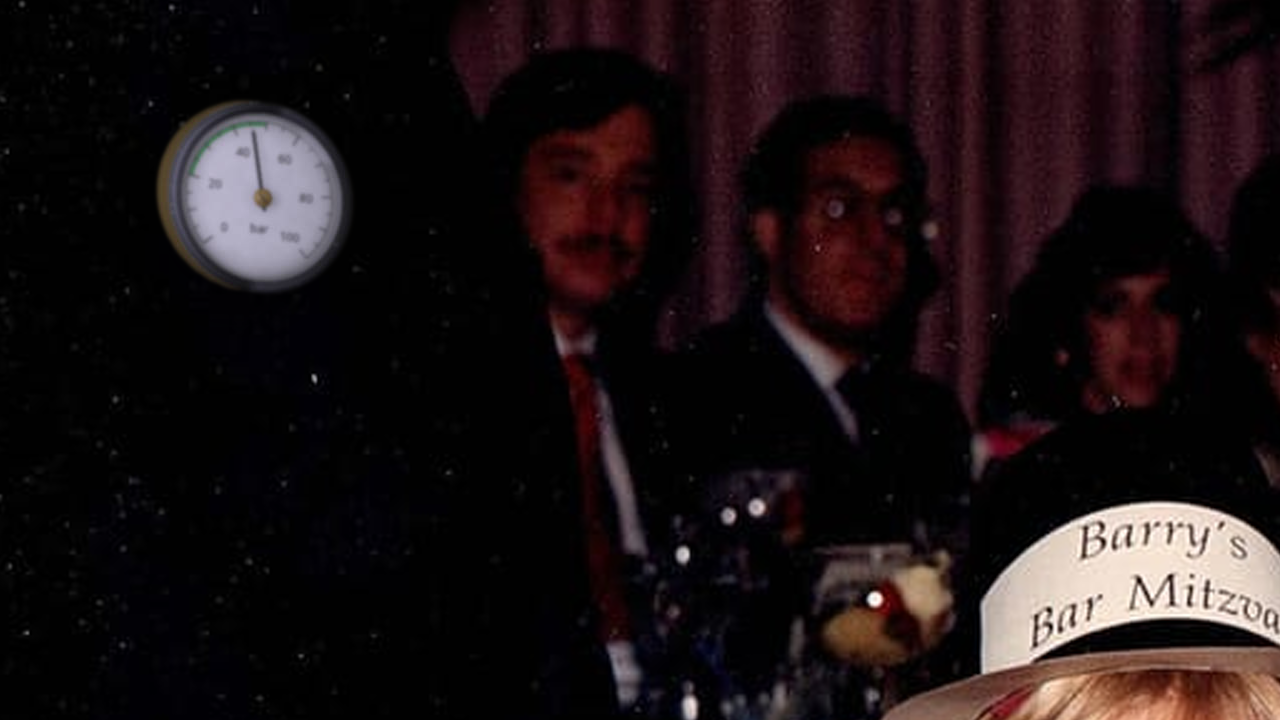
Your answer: 45 bar
